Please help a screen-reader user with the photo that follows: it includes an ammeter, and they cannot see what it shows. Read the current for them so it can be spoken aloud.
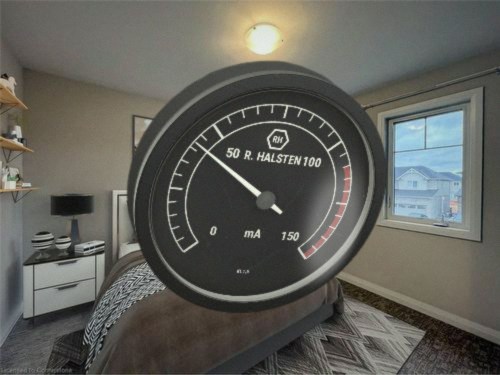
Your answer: 42.5 mA
